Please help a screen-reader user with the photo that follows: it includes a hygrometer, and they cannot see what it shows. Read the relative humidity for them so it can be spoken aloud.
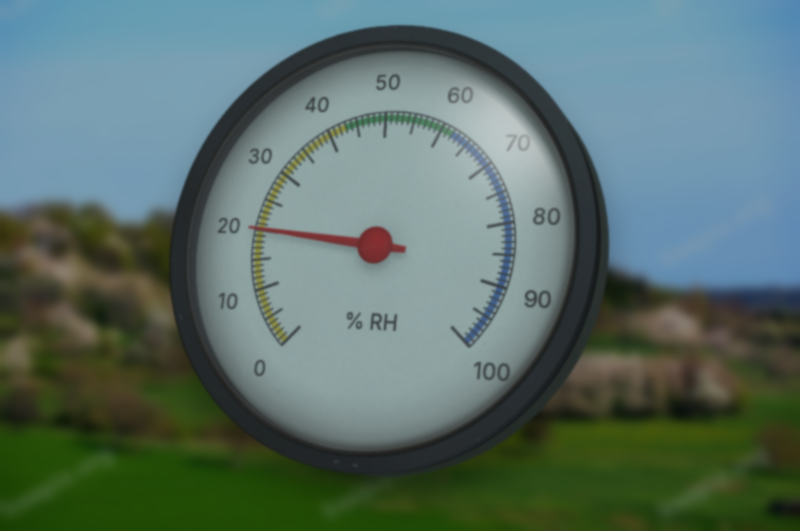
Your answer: 20 %
